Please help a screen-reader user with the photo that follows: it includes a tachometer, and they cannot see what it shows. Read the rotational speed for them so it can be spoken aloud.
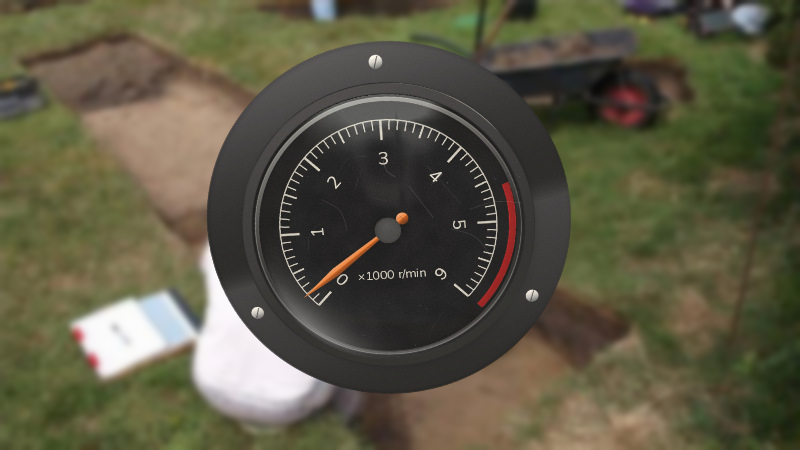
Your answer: 200 rpm
